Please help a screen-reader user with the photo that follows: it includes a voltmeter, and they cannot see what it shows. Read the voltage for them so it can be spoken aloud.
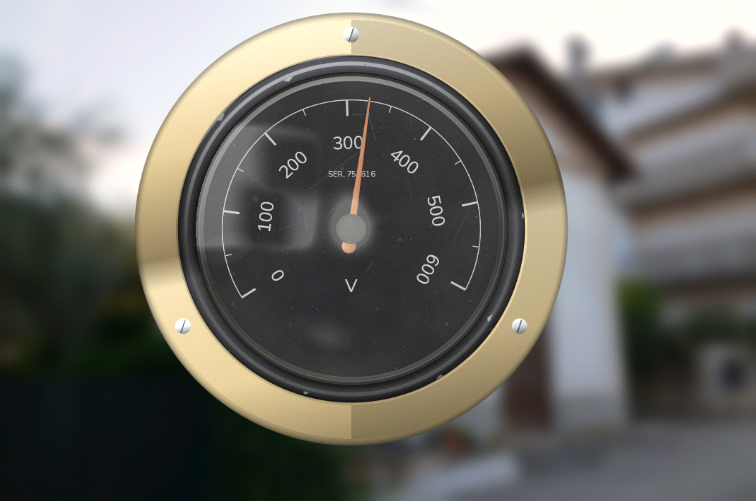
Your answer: 325 V
